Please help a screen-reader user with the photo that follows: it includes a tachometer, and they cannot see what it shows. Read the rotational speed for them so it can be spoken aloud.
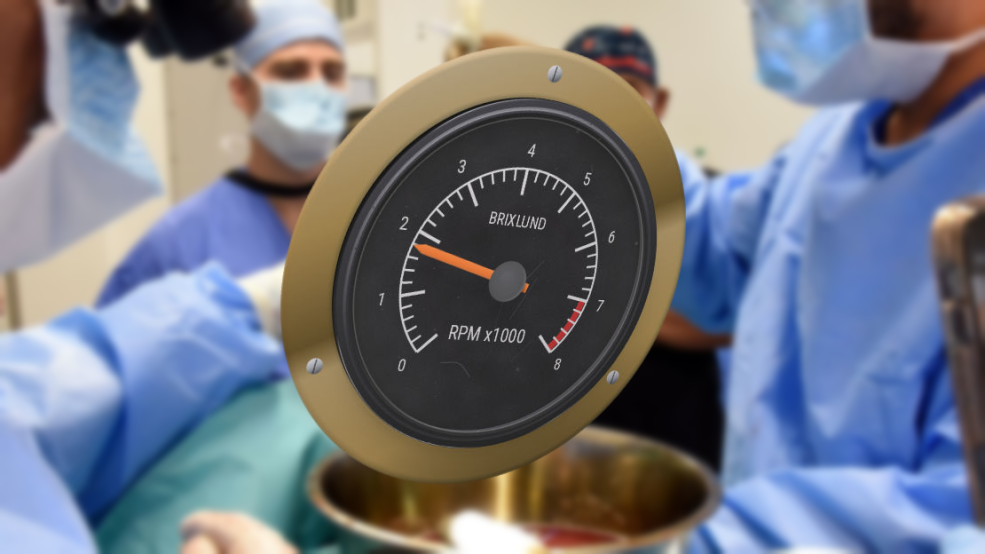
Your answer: 1800 rpm
